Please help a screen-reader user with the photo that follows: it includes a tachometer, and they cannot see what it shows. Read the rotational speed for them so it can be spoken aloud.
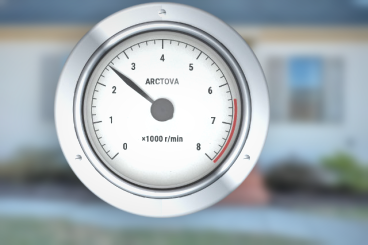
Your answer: 2500 rpm
